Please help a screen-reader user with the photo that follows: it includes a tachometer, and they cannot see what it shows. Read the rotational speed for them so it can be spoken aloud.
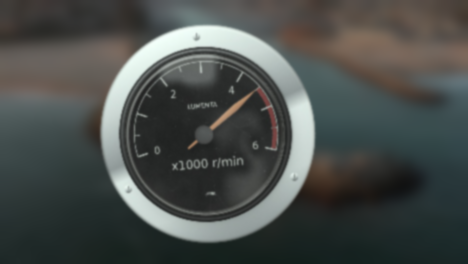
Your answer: 4500 rpm
